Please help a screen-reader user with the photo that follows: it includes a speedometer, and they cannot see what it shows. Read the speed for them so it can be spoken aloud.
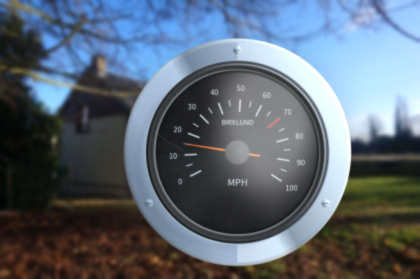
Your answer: 15 mph
